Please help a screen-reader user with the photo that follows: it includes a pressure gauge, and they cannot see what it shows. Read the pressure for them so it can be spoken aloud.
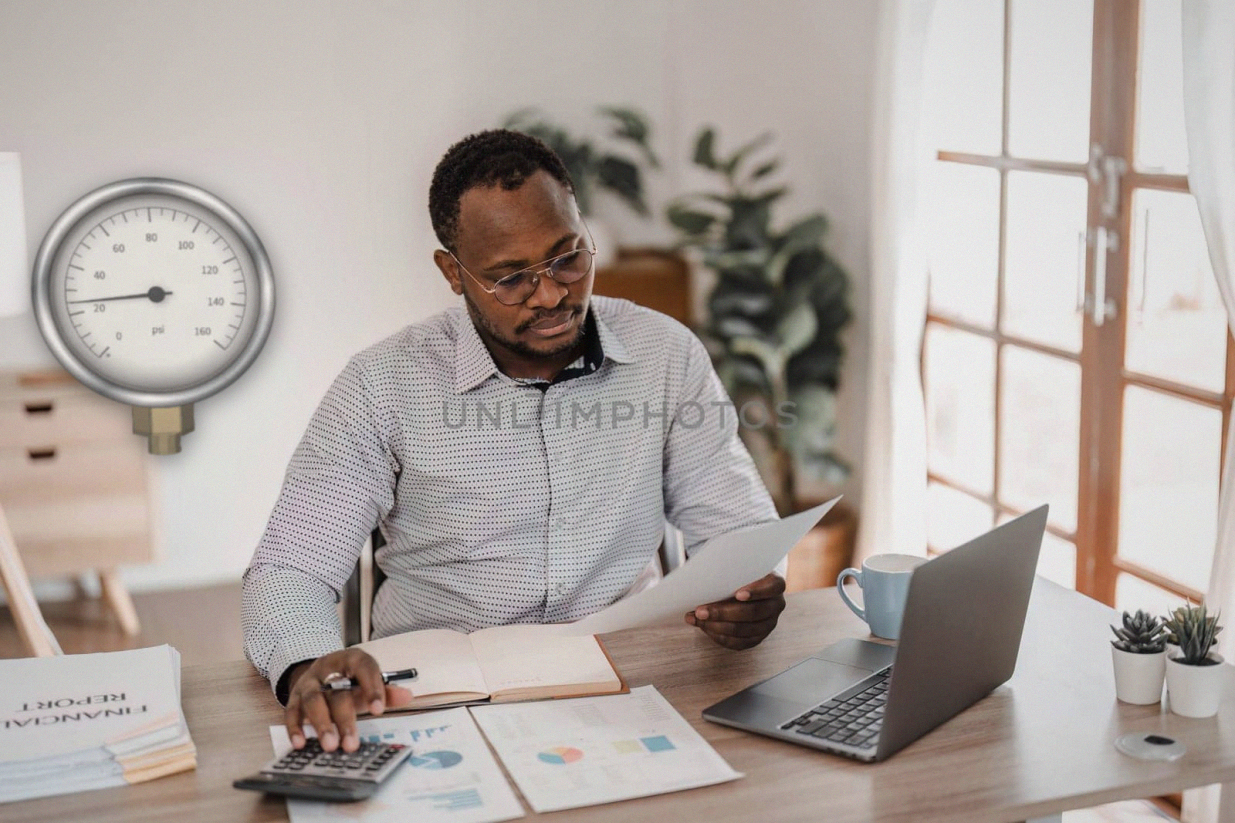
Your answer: 25 psi
